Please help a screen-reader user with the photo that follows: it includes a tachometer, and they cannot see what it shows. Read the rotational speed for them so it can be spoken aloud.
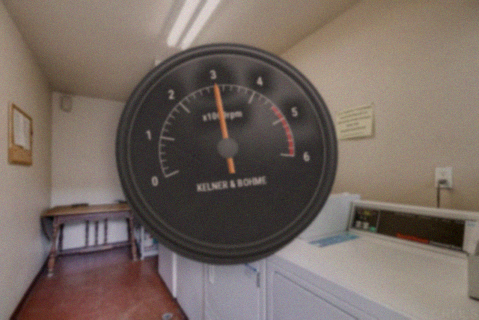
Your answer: 3000 rpm
